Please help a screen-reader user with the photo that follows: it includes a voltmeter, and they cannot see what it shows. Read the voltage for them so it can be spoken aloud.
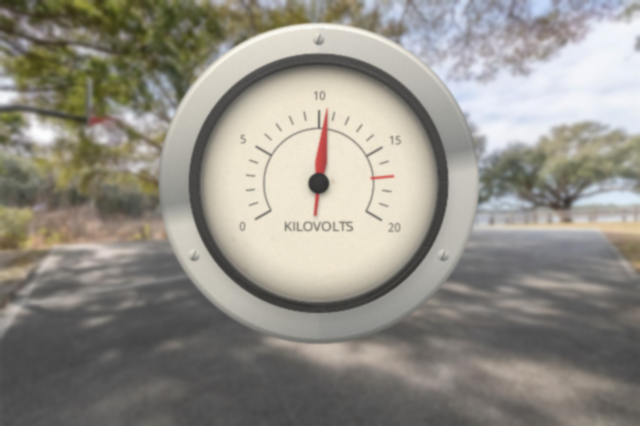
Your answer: 10.5 kV
